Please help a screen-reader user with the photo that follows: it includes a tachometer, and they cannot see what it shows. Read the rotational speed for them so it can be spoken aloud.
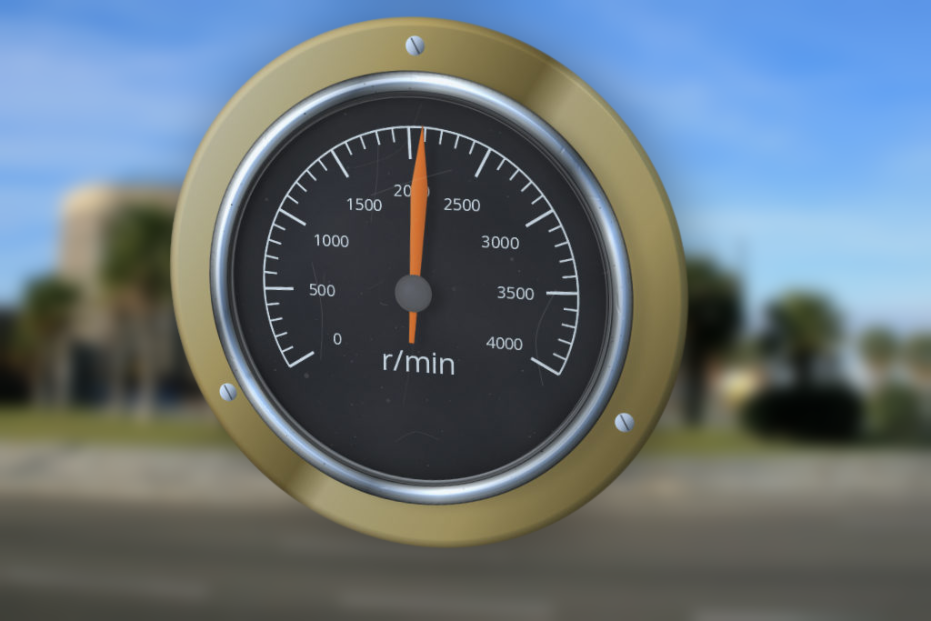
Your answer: 2100 rpm
